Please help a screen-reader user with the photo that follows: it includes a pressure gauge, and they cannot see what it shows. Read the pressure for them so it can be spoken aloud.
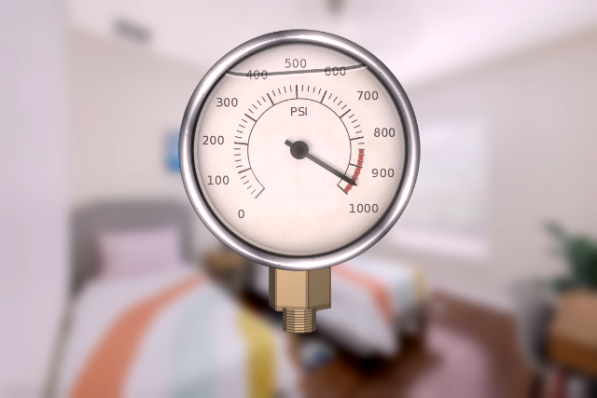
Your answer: 960 psi
